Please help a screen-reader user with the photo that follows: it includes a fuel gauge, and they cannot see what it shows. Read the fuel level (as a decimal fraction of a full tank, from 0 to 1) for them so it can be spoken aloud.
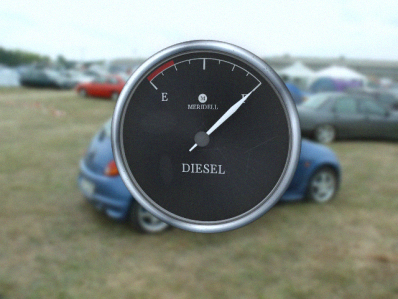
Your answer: 1
